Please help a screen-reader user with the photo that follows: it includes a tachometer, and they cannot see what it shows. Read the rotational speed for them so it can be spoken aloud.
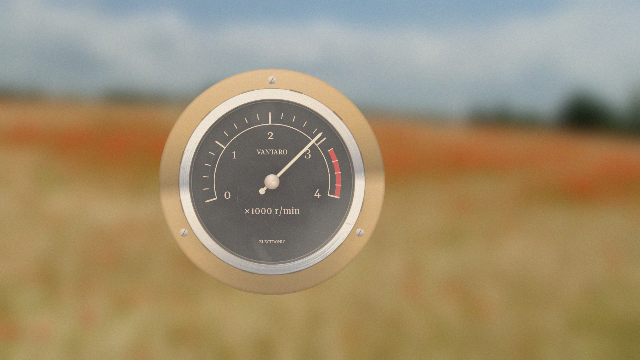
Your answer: 2900 rpm
